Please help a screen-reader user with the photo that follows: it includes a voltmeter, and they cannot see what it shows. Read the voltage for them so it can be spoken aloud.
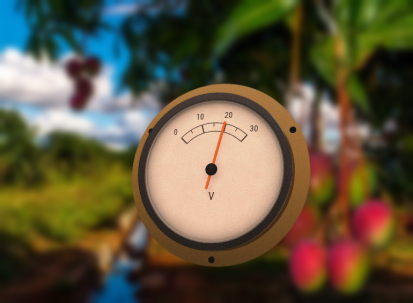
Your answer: 20 V
